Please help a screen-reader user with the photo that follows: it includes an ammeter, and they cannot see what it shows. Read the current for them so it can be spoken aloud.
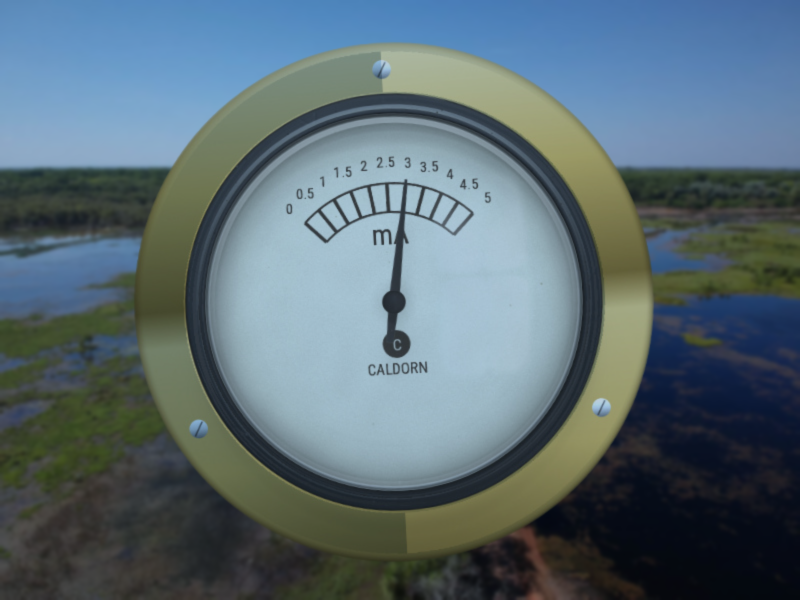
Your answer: 3 mA
